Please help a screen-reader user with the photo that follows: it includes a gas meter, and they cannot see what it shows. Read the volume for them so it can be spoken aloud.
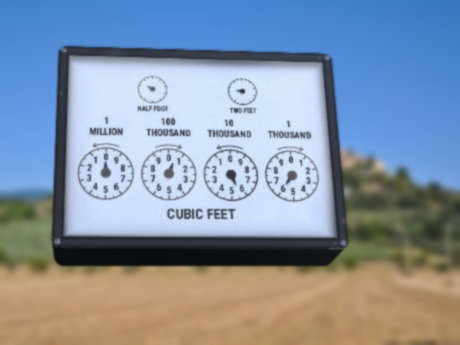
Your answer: 5600 ft³
